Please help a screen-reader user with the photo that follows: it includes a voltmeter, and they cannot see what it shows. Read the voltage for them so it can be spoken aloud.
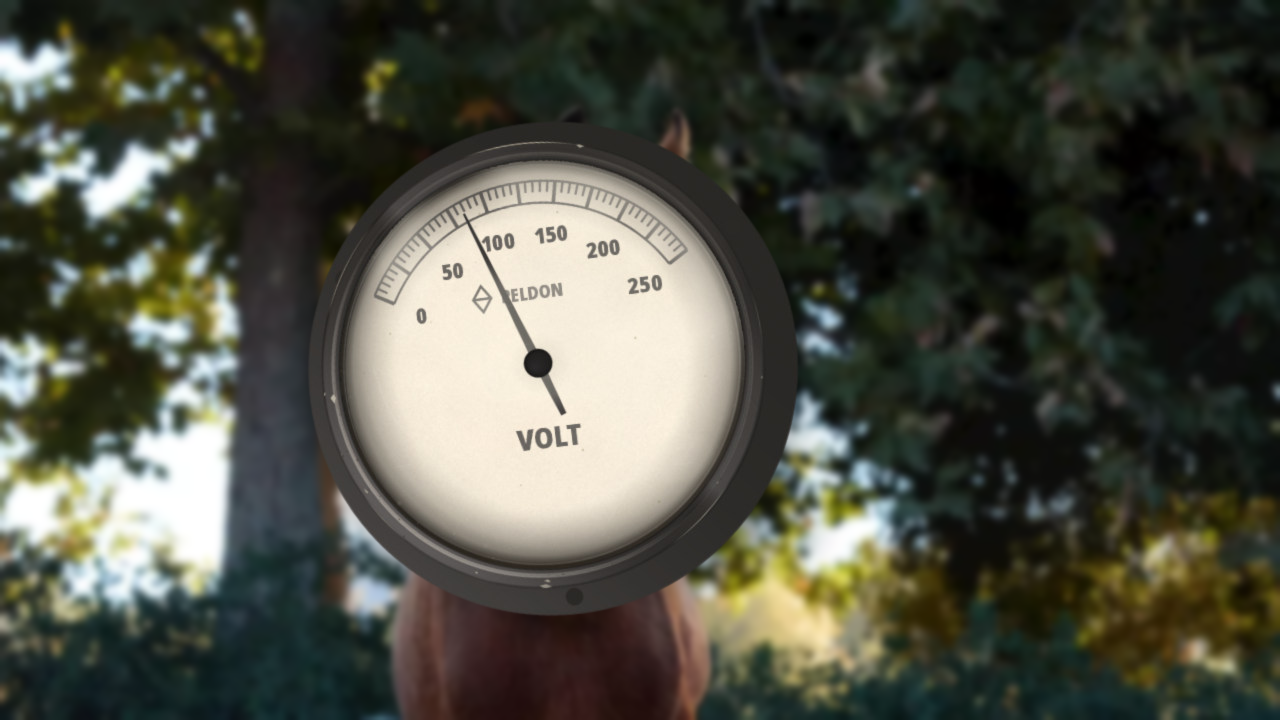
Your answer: 85 V
